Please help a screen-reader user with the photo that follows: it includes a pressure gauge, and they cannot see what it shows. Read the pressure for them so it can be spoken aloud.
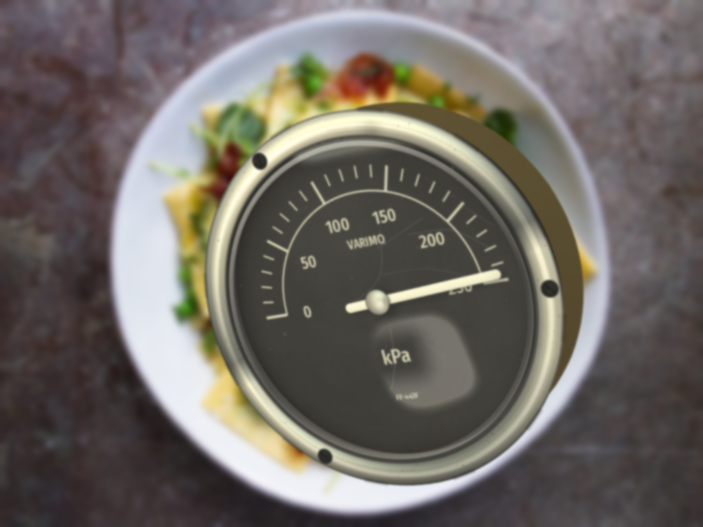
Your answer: 245 kPa
